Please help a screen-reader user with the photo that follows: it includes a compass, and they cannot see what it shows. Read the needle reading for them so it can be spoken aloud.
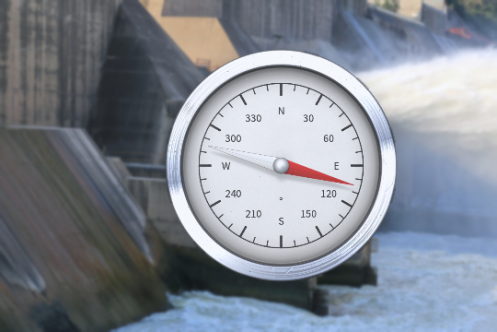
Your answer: 105 °
